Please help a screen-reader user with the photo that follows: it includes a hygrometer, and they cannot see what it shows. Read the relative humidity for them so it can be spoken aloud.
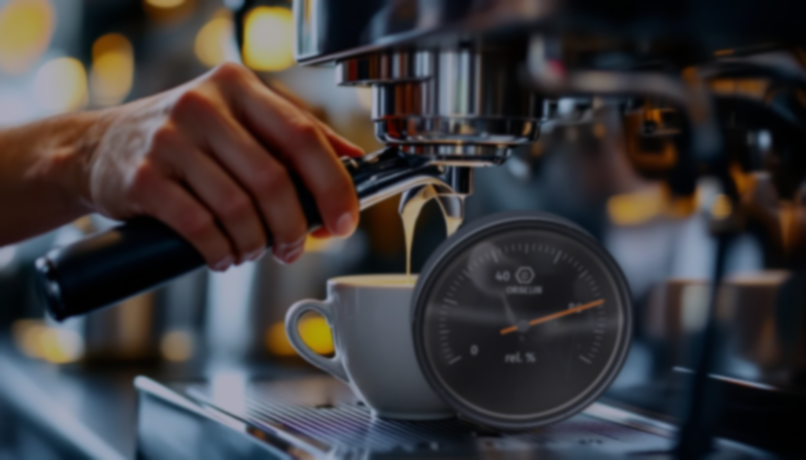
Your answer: 80 %
